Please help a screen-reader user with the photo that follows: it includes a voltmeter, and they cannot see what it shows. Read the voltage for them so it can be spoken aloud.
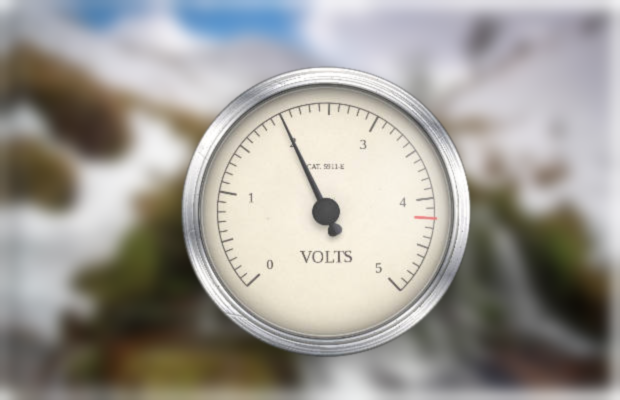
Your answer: 2 V
